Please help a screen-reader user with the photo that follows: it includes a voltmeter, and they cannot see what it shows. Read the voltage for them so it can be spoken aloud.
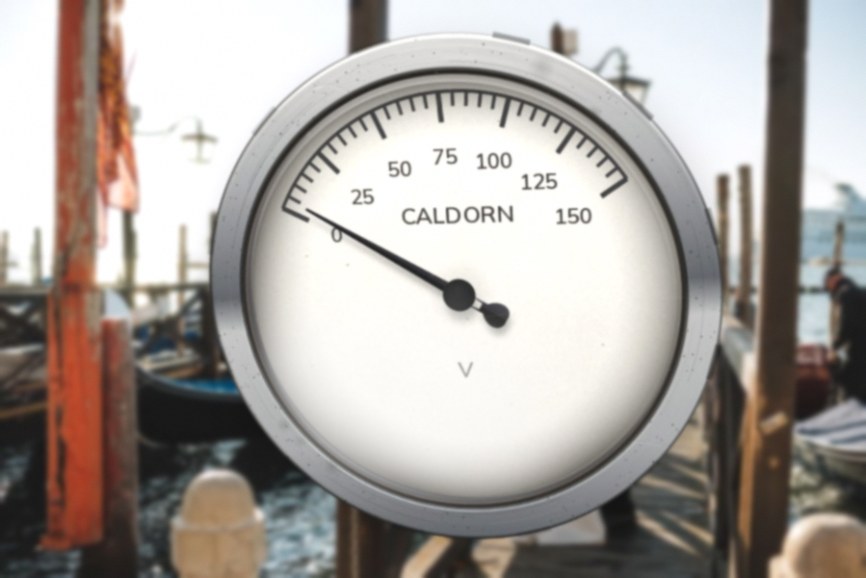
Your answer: 5 V
